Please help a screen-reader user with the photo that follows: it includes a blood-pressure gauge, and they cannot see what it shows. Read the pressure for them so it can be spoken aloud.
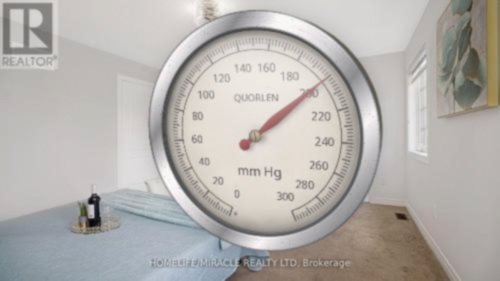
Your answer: 200 mmHg
